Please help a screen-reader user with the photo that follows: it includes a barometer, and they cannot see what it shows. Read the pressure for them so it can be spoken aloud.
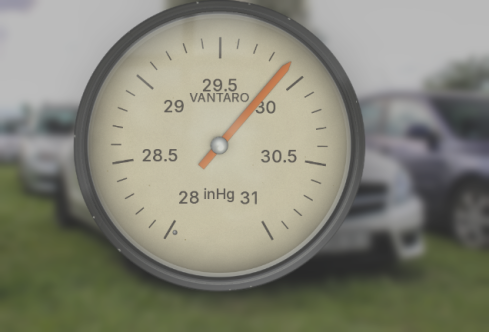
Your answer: 29.9 inHg
